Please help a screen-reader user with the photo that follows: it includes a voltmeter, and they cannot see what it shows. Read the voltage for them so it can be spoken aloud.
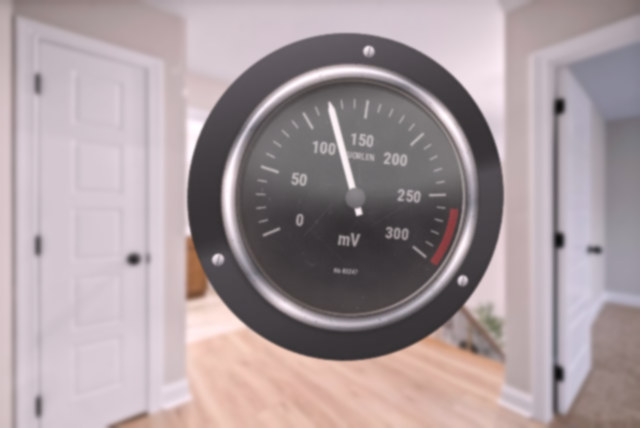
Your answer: 120 mV
